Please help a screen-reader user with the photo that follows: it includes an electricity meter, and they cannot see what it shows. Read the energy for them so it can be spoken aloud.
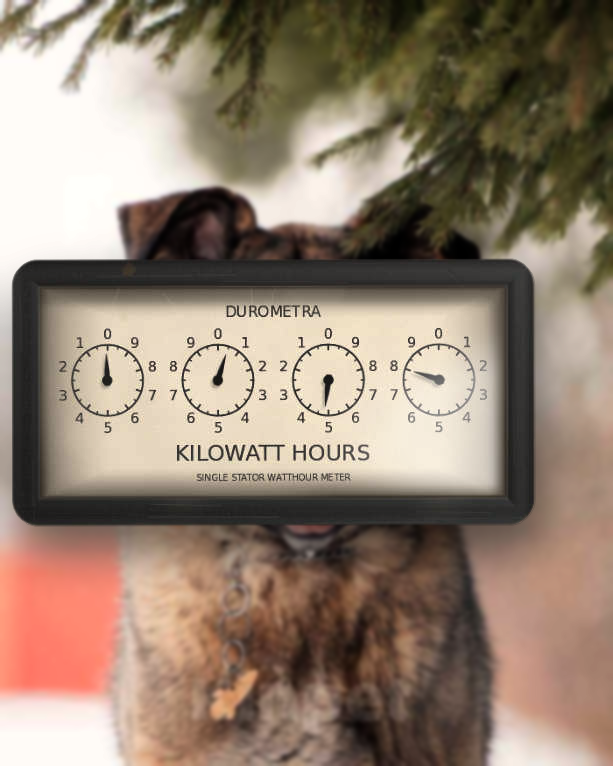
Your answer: 48 kWh
